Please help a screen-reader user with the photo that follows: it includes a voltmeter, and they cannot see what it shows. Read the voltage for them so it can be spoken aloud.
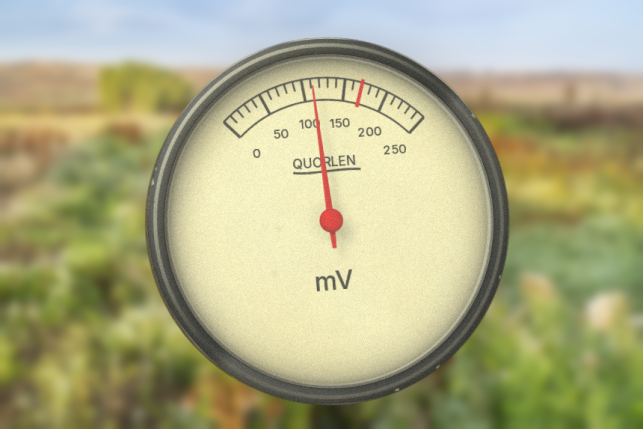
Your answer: 110 mV
